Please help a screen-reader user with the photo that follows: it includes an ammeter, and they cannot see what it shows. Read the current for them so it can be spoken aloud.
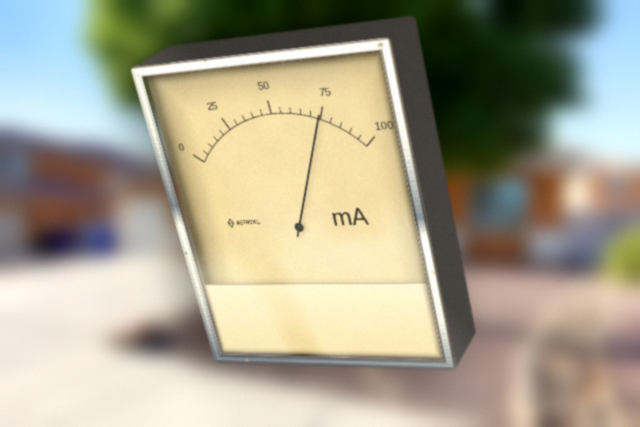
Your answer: 75 mA
